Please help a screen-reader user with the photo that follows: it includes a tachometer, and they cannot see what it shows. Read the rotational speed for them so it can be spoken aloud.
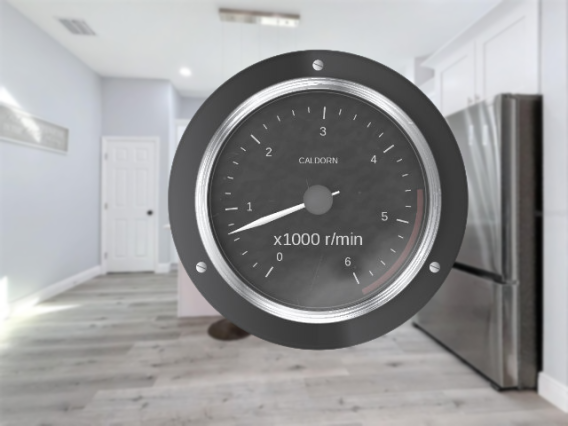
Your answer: 700 rpm
